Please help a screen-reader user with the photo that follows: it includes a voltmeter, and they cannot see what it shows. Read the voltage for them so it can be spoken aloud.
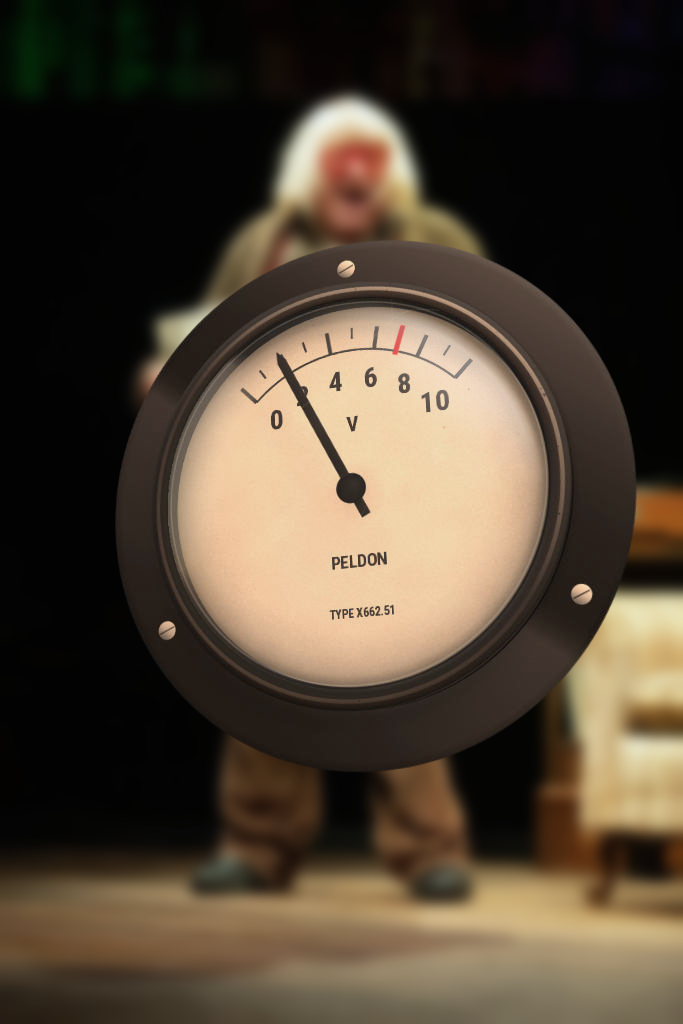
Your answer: 2 V
